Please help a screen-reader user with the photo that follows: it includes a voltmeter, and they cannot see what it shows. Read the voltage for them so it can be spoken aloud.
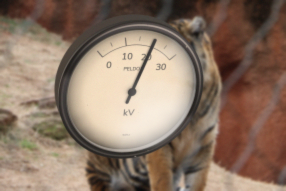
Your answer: 20 kV
